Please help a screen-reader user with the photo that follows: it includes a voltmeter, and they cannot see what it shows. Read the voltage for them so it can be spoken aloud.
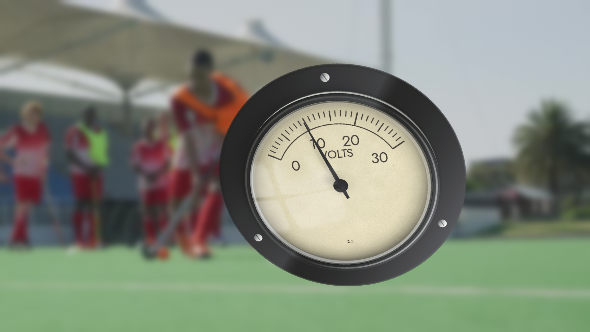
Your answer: 10 V
